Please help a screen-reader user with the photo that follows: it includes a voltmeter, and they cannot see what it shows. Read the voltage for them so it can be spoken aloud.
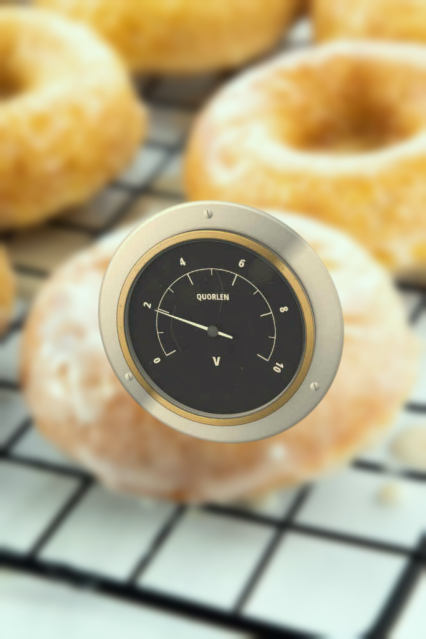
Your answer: 2 V
